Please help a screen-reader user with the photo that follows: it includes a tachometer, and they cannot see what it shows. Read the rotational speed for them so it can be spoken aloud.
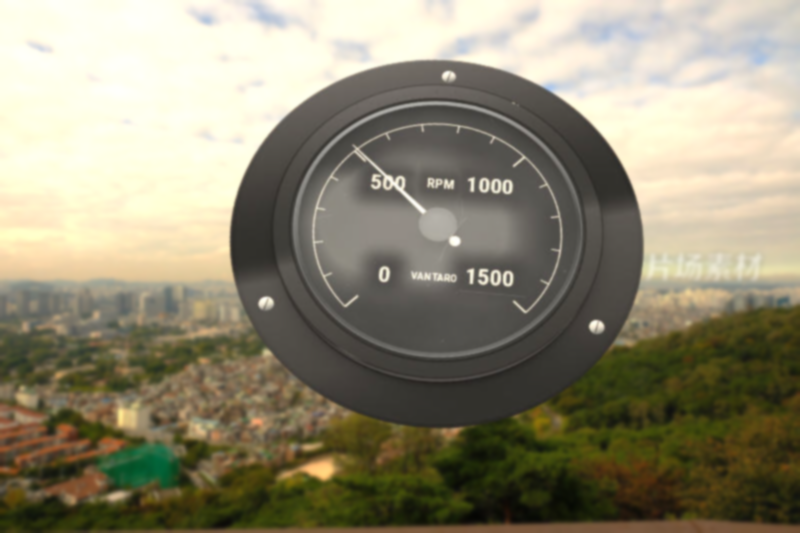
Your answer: 500 rpm
